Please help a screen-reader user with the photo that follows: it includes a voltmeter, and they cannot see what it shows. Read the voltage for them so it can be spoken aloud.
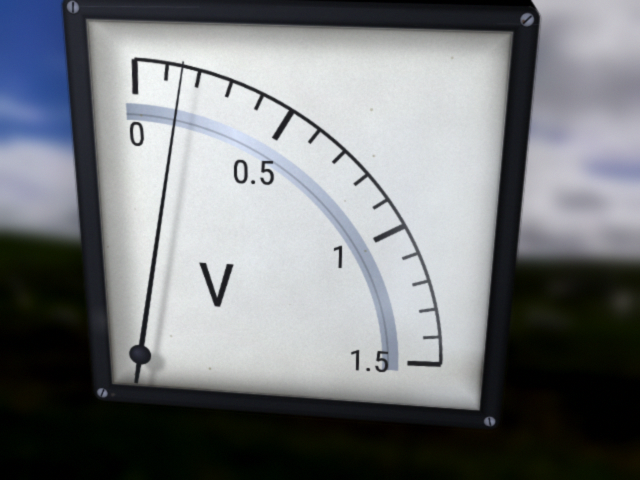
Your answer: 0.15 V
